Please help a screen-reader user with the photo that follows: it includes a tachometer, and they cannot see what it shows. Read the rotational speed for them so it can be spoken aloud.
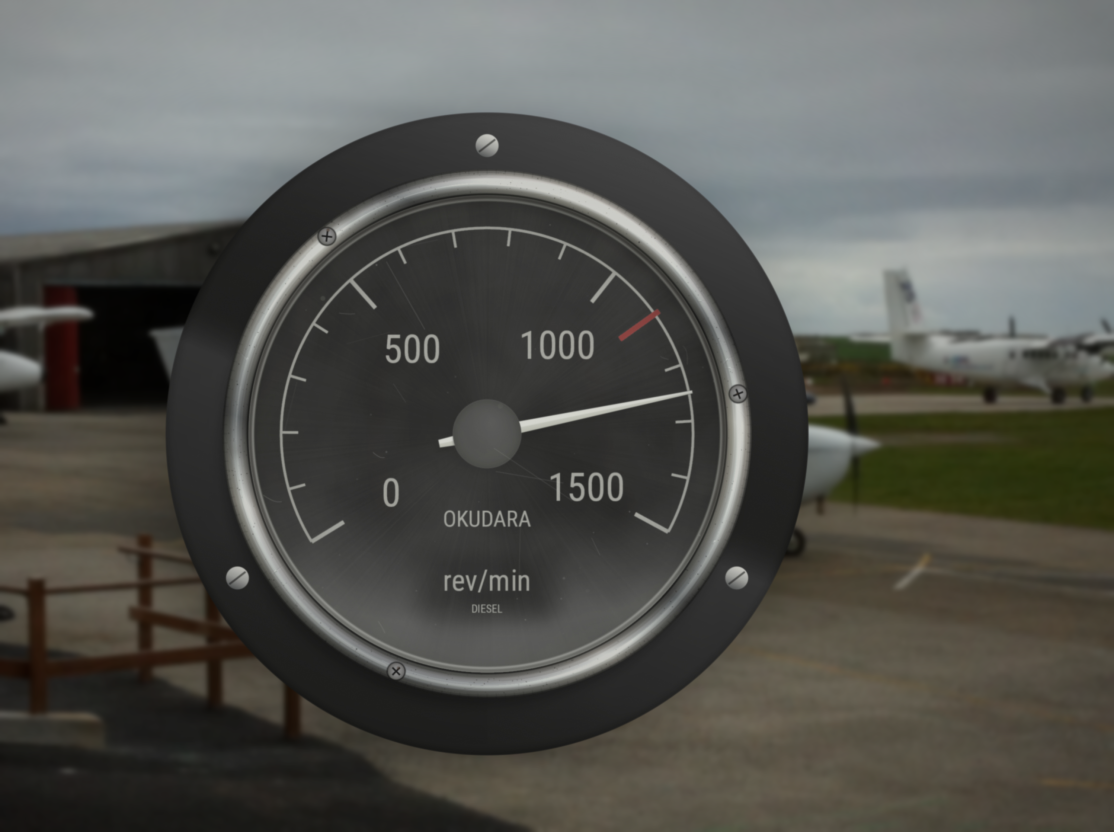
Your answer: 1250 rpm
